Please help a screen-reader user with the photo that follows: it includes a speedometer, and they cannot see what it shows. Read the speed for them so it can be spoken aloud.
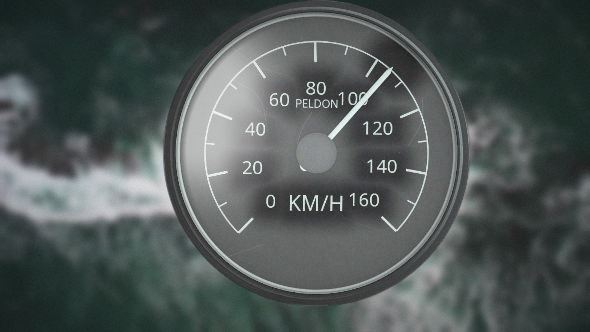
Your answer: 105 km/h
